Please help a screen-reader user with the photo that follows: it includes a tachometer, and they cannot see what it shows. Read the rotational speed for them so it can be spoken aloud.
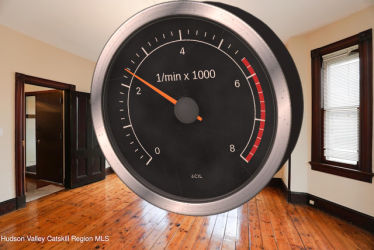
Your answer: 2400 rpm
